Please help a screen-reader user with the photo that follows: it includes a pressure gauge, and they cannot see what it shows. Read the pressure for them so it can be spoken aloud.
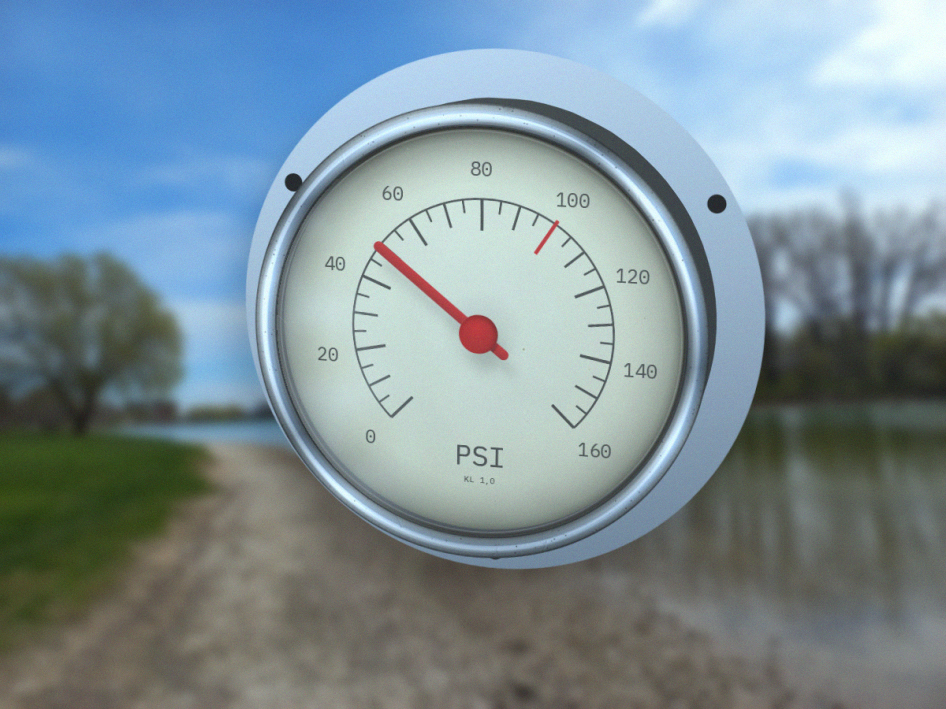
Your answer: 50 psi
